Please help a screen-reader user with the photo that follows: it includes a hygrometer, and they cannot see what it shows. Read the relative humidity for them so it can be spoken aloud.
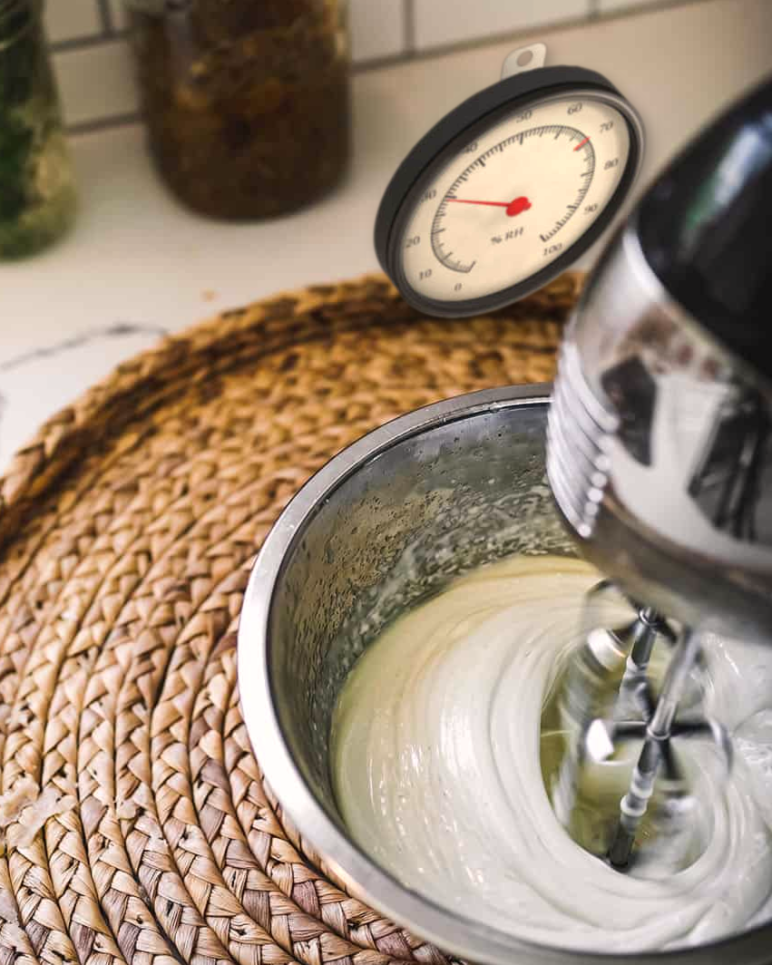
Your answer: 30 %
